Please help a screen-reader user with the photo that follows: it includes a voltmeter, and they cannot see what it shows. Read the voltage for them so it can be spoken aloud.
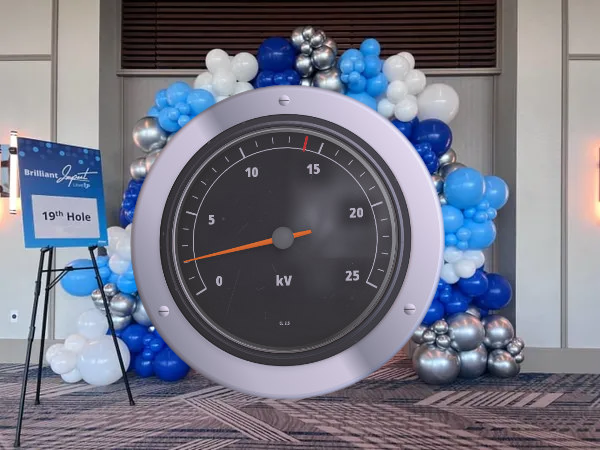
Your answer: 2 kV
